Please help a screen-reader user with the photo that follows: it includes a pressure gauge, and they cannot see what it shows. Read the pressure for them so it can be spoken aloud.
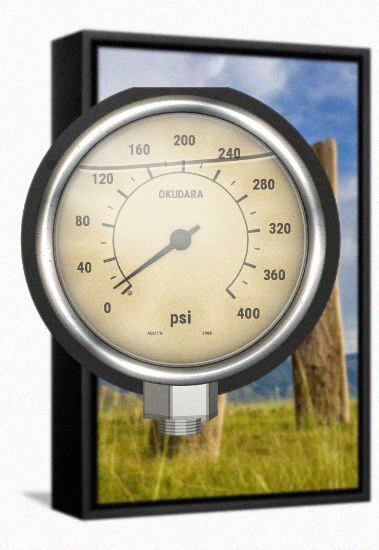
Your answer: 10 psi
